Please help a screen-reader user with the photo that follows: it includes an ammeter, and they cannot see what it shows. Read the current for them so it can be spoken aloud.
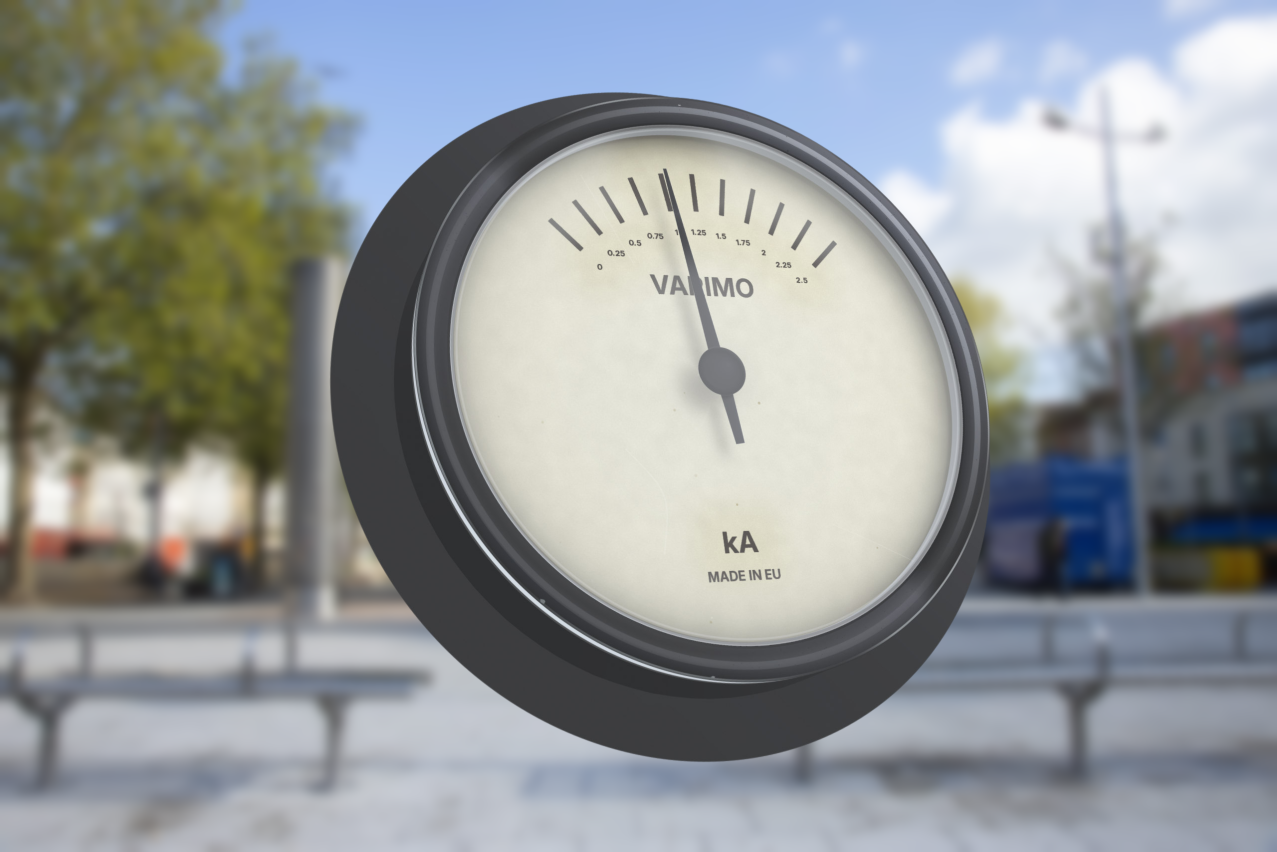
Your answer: 1 kA
